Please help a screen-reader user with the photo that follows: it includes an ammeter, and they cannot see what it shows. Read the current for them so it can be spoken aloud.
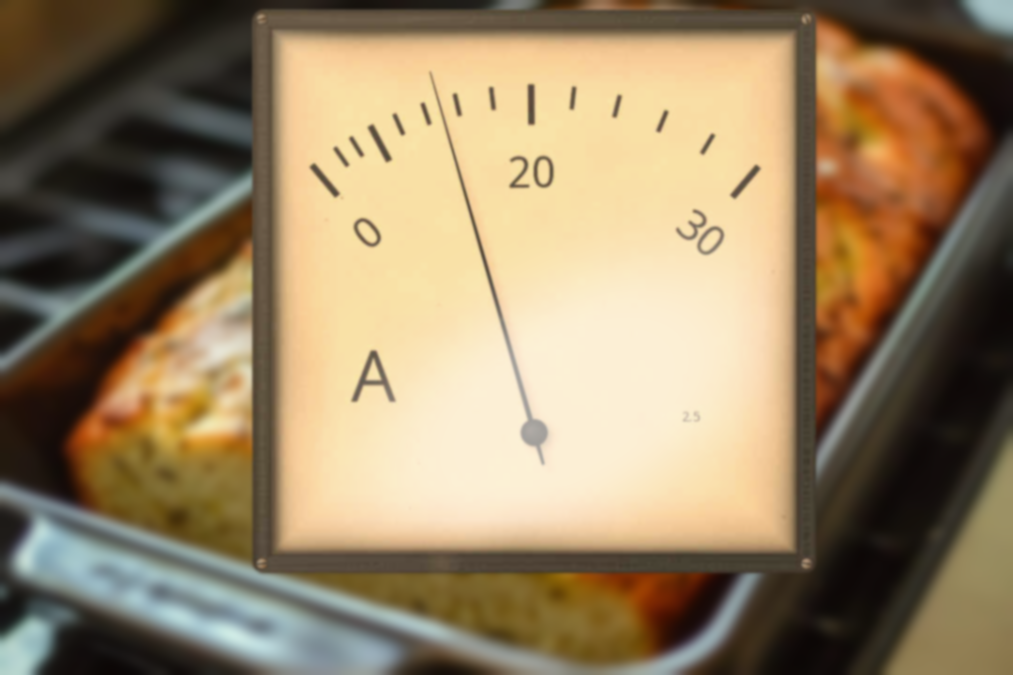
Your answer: 15 A
